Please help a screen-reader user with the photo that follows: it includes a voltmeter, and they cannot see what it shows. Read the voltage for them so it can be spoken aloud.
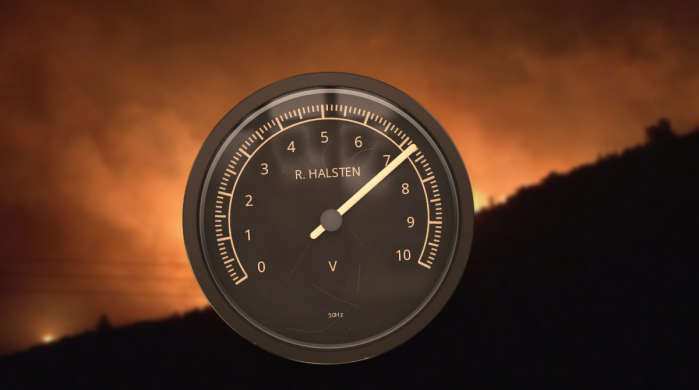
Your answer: 7.2 V
